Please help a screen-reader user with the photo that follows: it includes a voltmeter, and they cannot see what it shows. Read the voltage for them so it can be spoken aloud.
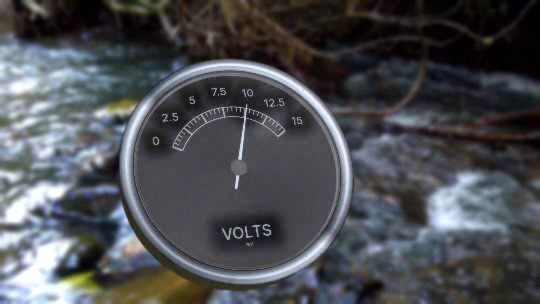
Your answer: 10 V
